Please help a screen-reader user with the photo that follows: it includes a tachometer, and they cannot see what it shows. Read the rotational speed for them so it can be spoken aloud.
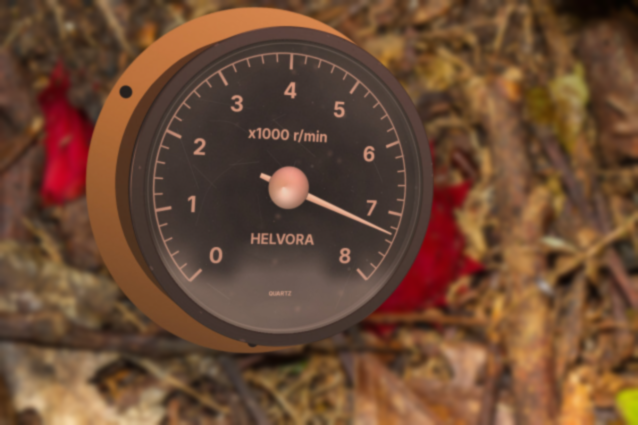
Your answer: 7300 rpm
